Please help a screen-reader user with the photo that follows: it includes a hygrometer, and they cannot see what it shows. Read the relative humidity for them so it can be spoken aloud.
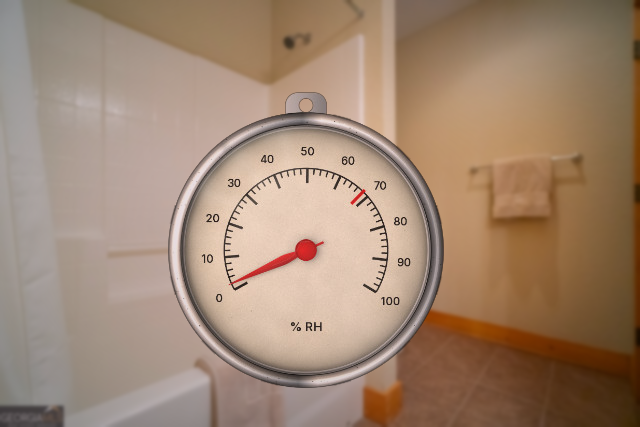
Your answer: 2 %
